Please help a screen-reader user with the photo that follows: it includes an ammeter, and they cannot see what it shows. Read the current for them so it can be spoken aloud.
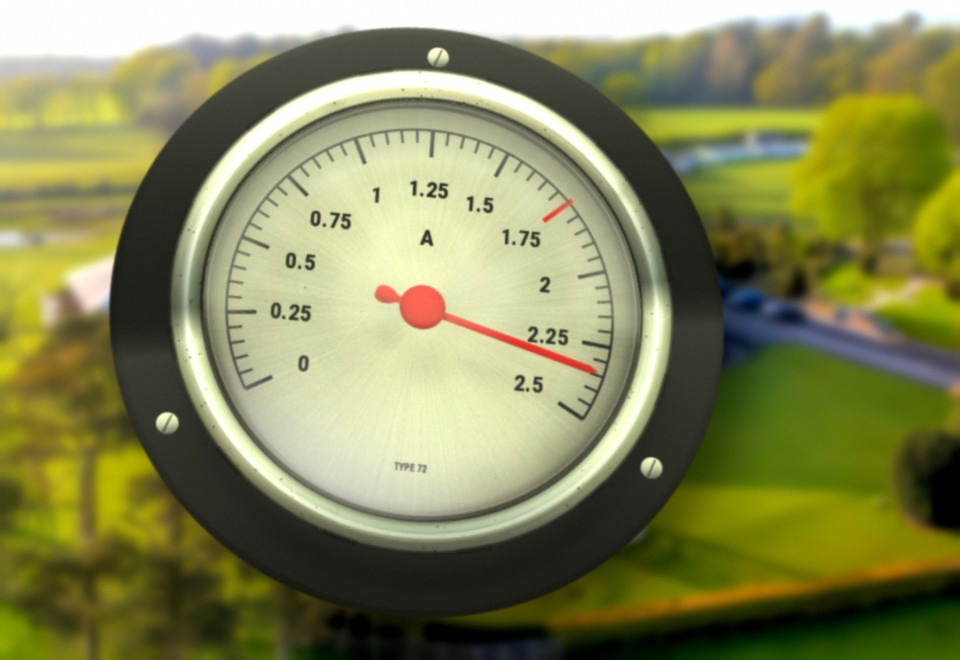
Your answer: 2.35 A
